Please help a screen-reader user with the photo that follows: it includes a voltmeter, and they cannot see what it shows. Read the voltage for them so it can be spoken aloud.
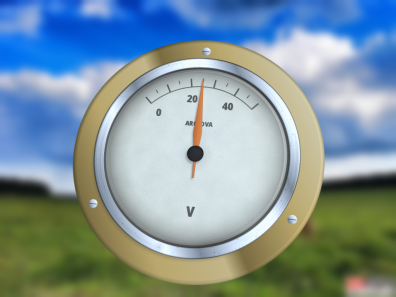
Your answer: 25 V
